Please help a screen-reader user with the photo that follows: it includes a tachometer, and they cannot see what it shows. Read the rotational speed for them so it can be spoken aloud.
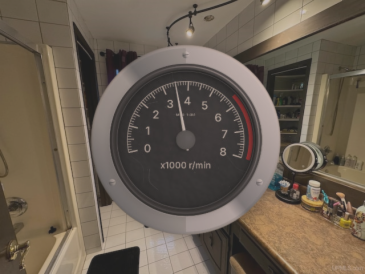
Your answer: 3500 rpm
